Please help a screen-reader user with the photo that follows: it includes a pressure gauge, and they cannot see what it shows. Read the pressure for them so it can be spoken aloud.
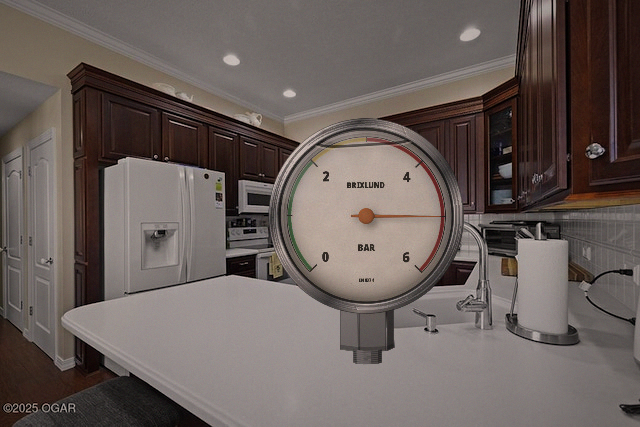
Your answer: 5 bar
